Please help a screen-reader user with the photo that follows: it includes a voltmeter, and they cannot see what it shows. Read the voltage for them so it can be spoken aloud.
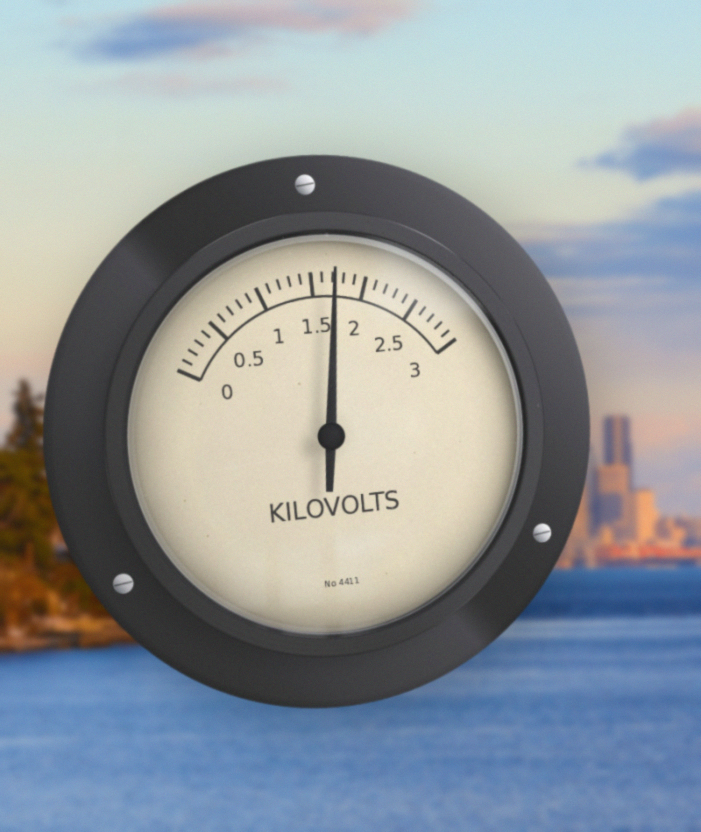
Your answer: 1.7 kV
